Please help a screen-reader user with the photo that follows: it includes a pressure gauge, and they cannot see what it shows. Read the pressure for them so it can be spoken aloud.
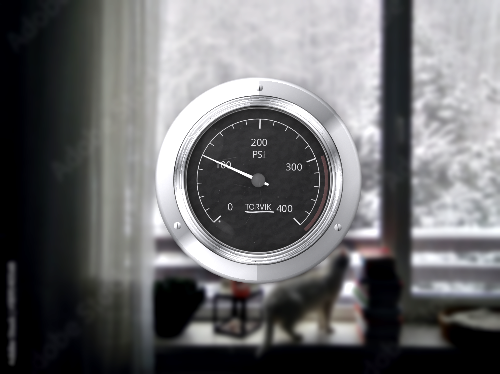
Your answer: 100 psi
